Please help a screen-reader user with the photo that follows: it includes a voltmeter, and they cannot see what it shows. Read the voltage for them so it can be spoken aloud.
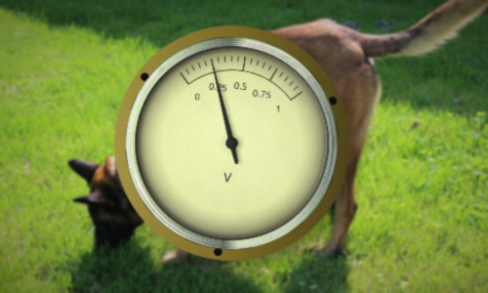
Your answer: 0.25 V
